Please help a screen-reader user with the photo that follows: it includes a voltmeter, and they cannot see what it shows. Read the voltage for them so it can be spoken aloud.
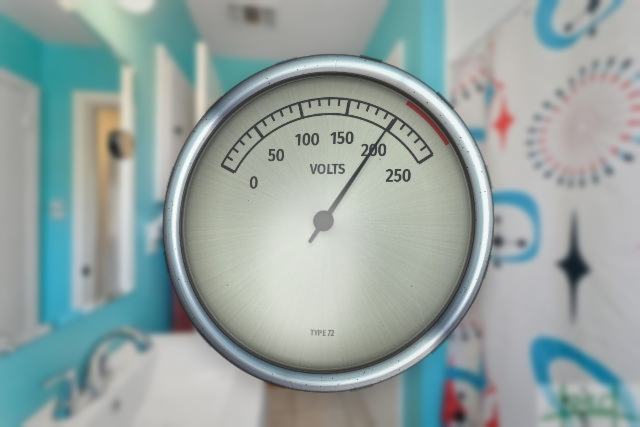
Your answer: 200 V
